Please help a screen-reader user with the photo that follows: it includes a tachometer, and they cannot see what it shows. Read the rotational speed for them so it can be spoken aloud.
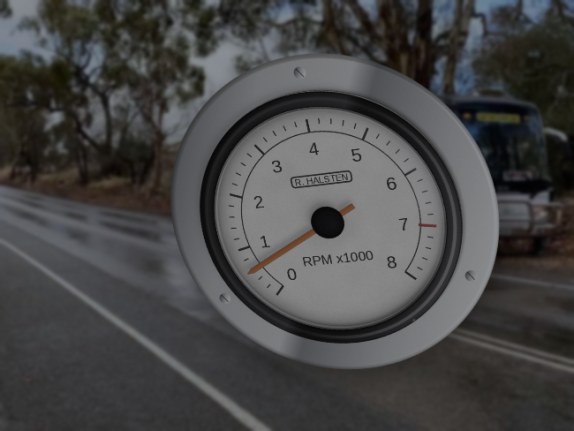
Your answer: 600 rpm
